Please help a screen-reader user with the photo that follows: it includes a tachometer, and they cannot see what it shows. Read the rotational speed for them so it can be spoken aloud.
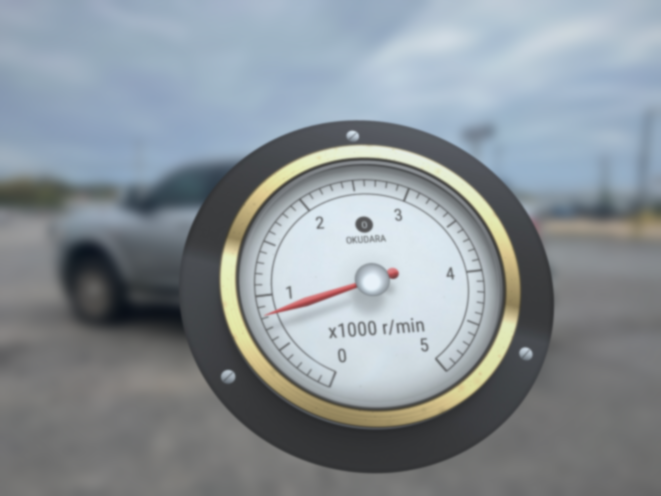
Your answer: 800 rpm
